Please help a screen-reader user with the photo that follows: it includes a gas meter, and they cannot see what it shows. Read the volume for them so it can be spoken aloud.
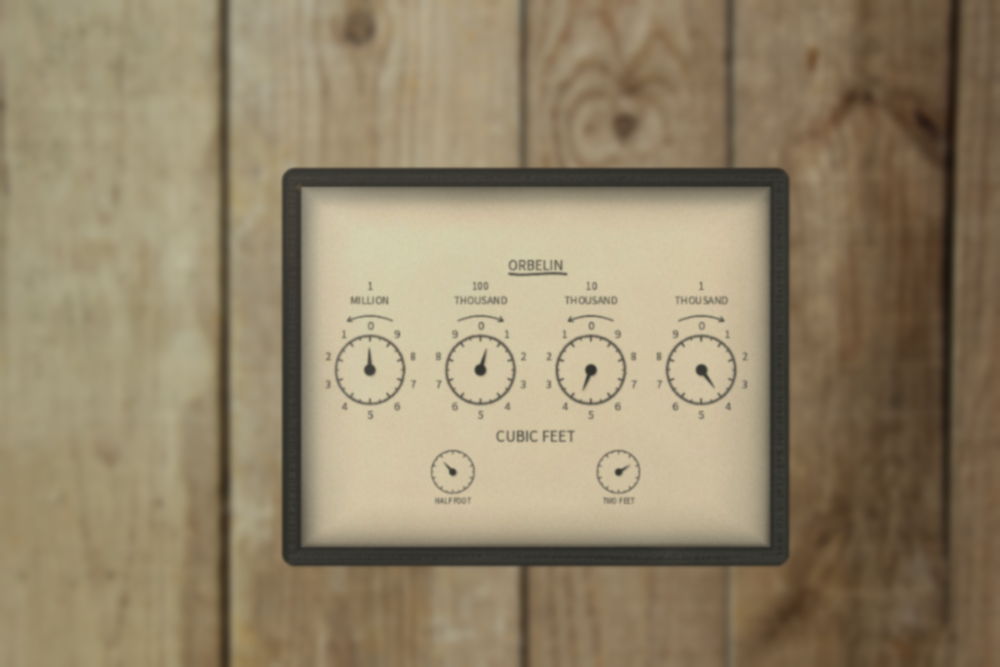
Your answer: 4400 ft³
